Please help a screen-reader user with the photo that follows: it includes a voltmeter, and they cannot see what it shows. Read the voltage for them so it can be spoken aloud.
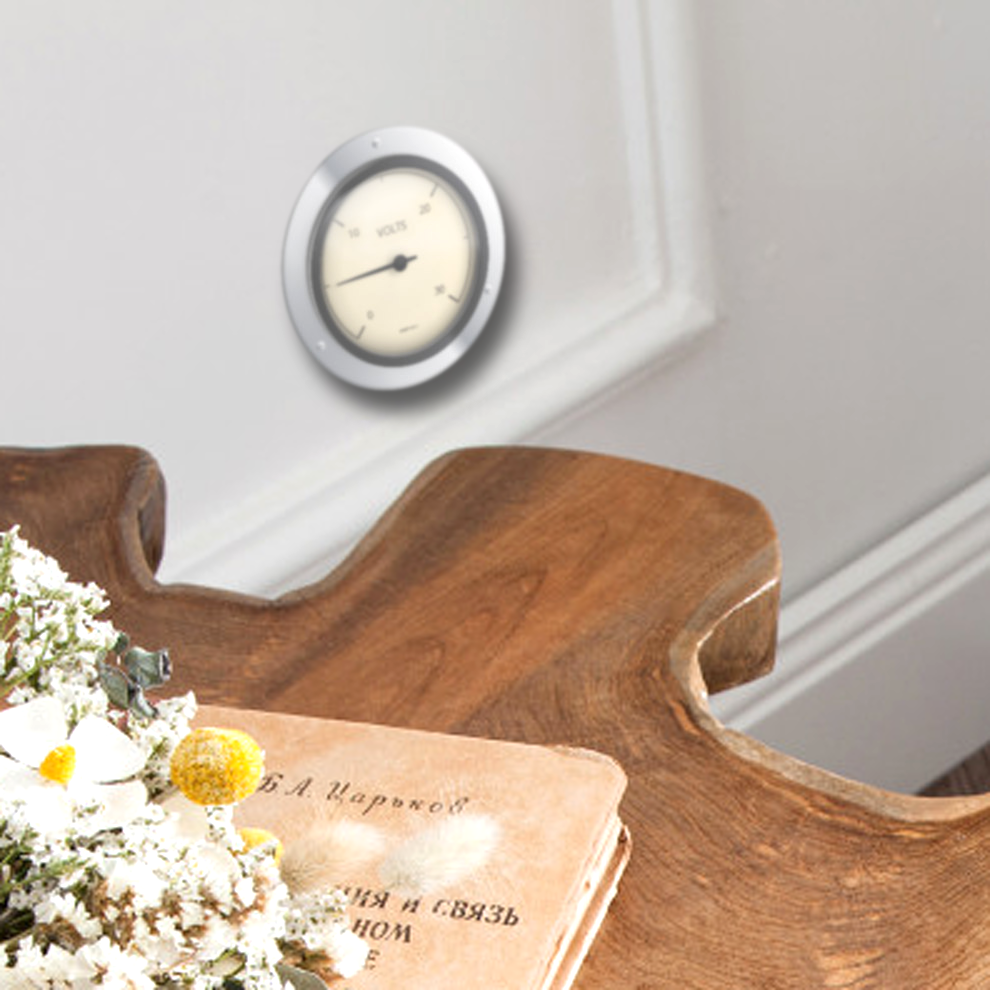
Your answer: 5 V
